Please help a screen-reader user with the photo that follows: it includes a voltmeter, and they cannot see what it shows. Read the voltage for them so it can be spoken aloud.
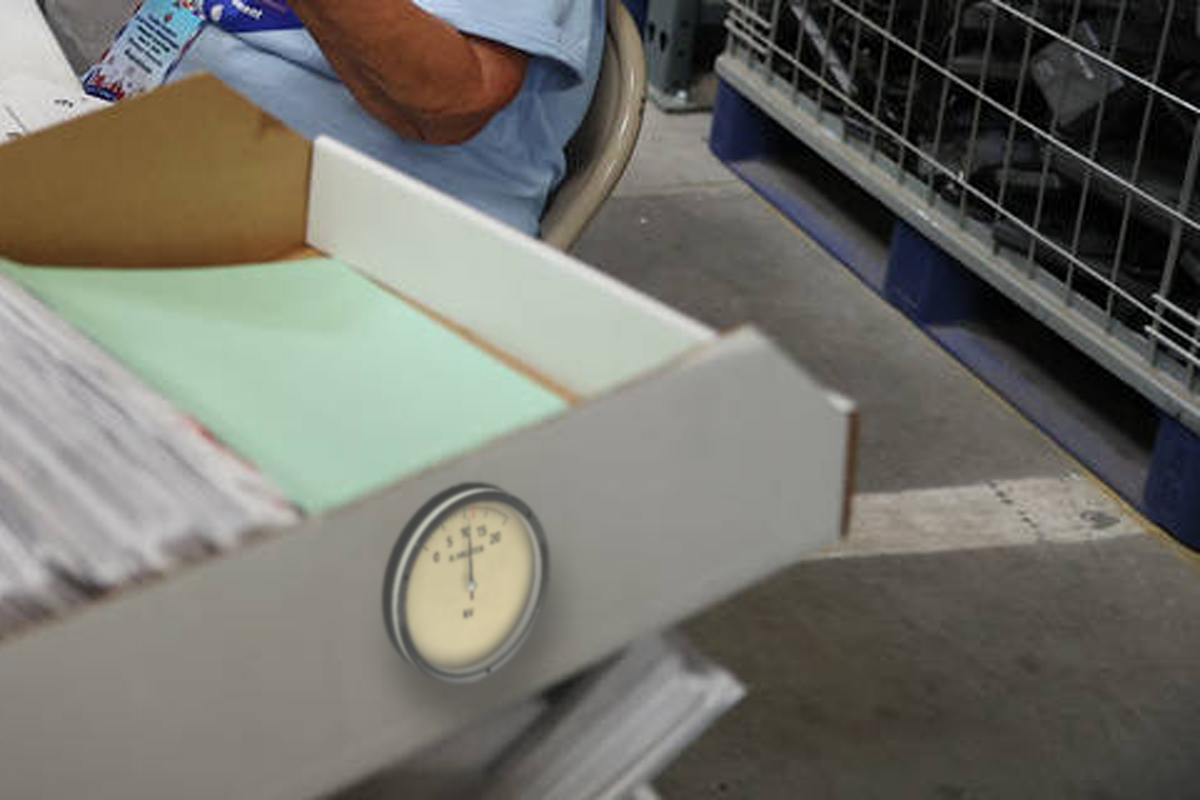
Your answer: 10 kV
